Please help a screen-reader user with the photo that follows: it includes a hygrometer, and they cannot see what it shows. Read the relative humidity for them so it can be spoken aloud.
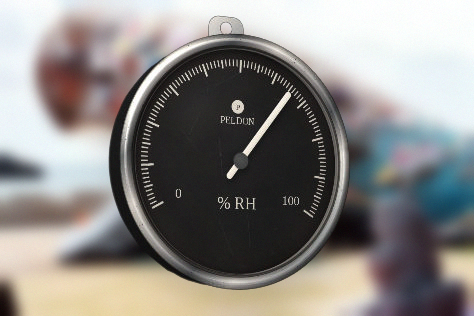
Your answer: 65 %
